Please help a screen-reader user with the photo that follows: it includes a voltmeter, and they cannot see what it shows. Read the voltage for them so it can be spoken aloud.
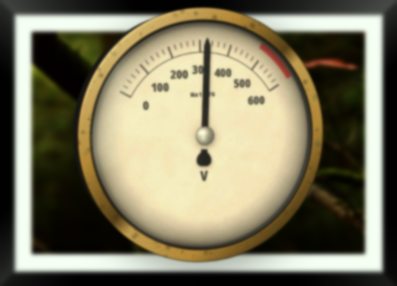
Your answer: 320 V
